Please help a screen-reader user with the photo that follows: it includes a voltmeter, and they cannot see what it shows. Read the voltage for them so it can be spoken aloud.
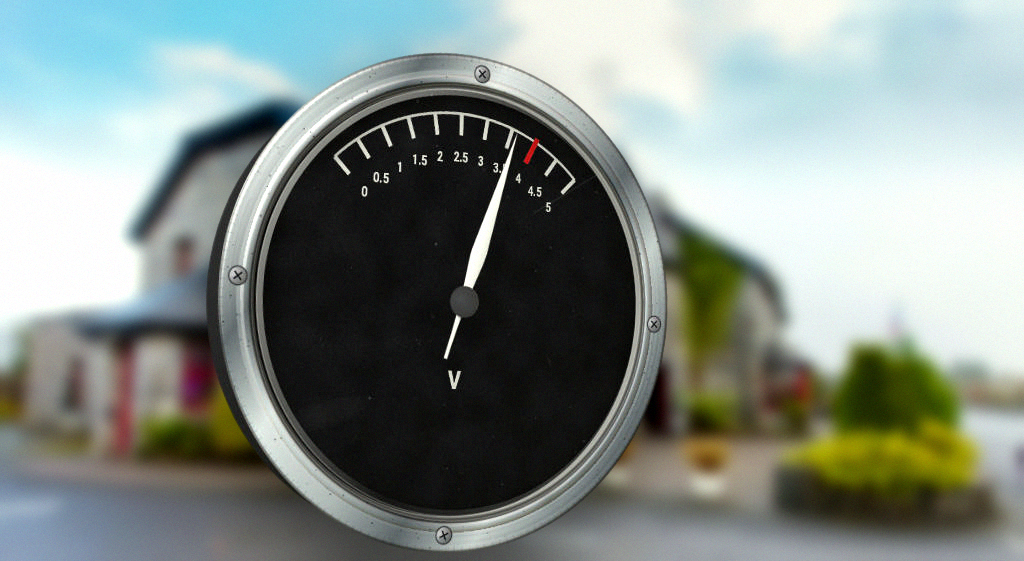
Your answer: 3.5 V
